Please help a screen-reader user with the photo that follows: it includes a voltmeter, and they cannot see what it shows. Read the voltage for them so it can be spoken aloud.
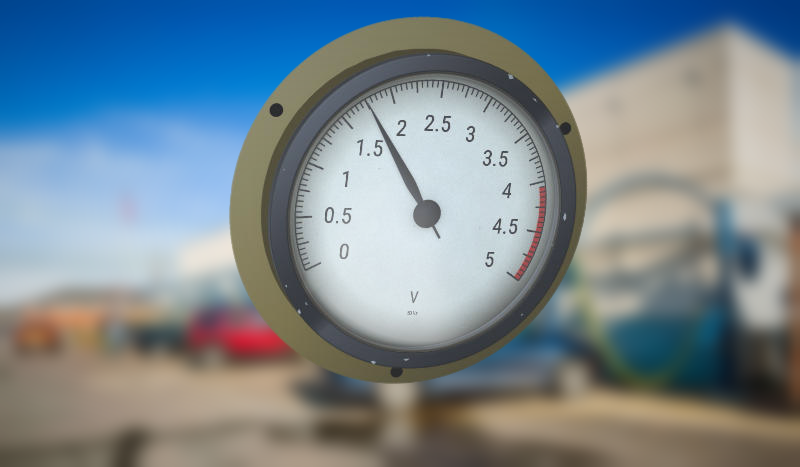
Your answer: 1.75 V
